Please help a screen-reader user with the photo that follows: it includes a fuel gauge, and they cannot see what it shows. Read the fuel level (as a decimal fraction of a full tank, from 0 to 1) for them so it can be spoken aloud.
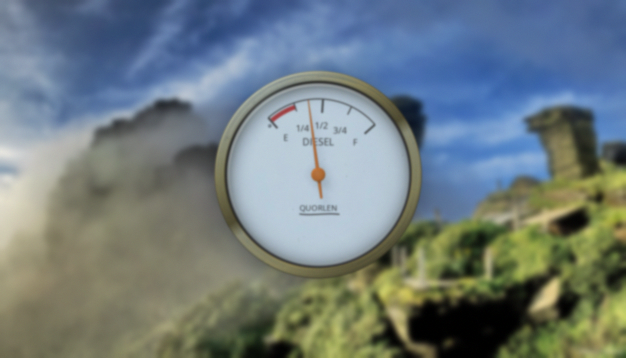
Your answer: 0.375
